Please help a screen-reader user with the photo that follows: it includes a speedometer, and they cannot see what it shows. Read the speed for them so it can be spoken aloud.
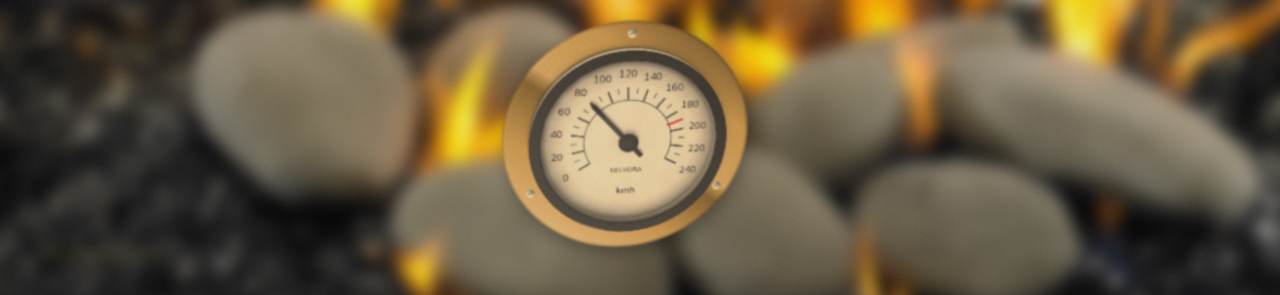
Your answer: 80 km/h
